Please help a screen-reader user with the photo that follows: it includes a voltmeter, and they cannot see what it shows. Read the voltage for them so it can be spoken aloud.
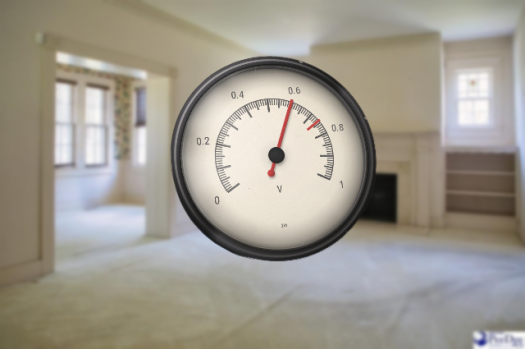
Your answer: 0.6 V
